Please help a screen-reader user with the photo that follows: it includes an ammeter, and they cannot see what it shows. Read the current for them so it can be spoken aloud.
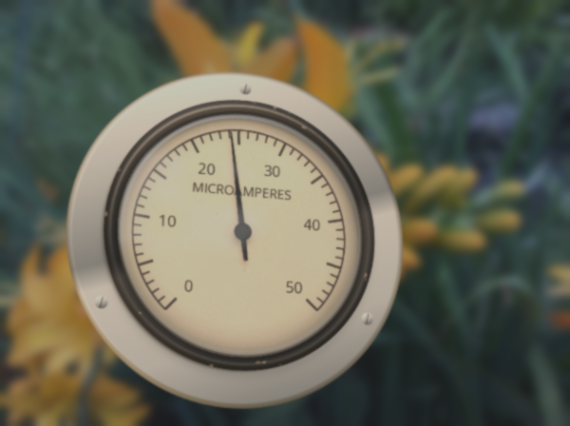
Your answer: 24 µA
